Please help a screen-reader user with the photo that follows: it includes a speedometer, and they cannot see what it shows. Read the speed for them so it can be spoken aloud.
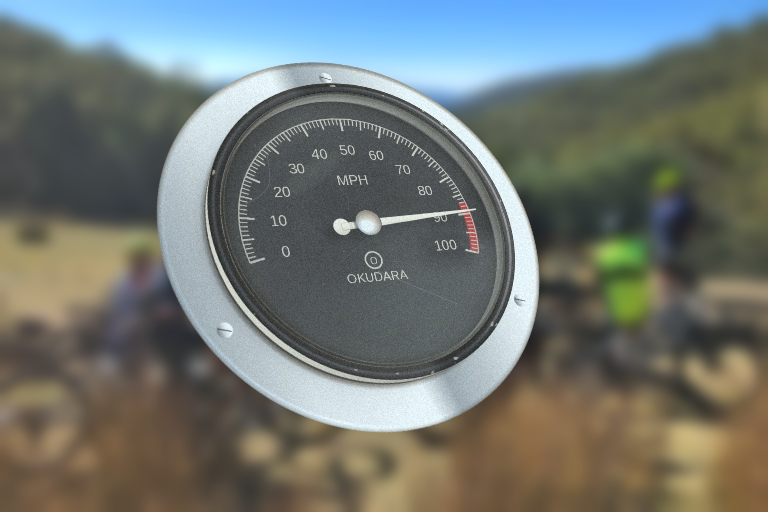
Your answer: 90 mph
